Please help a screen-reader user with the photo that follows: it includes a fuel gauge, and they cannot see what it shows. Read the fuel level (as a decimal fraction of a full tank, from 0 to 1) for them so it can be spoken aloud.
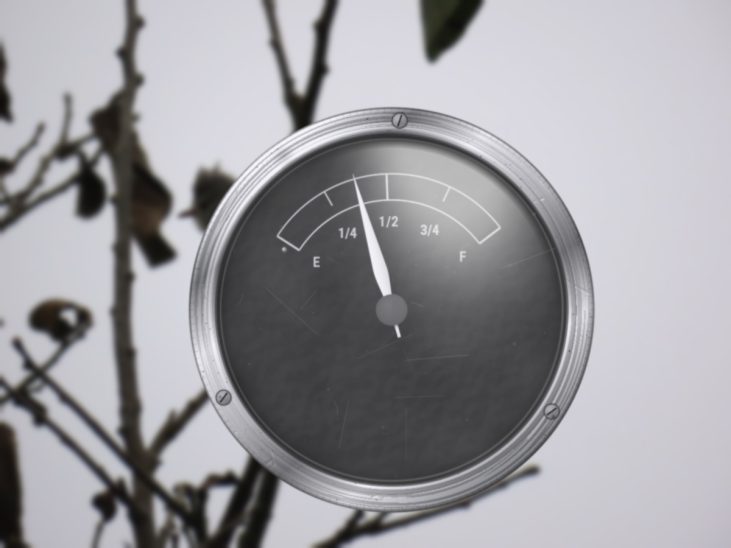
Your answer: 0.375
